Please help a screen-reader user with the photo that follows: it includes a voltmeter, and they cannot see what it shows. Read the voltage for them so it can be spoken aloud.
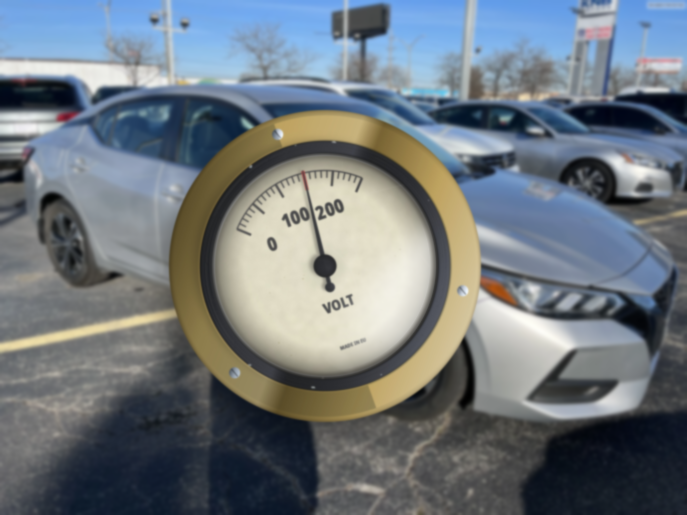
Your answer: 150 V
